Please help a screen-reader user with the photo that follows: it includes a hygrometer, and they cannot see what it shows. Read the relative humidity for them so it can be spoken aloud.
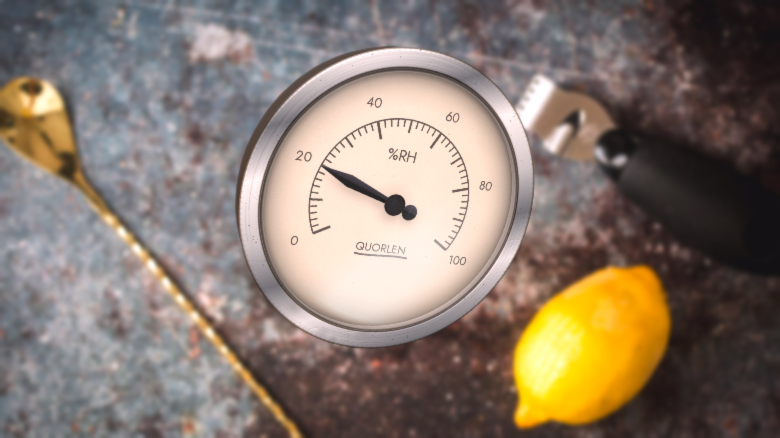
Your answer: 20 %
